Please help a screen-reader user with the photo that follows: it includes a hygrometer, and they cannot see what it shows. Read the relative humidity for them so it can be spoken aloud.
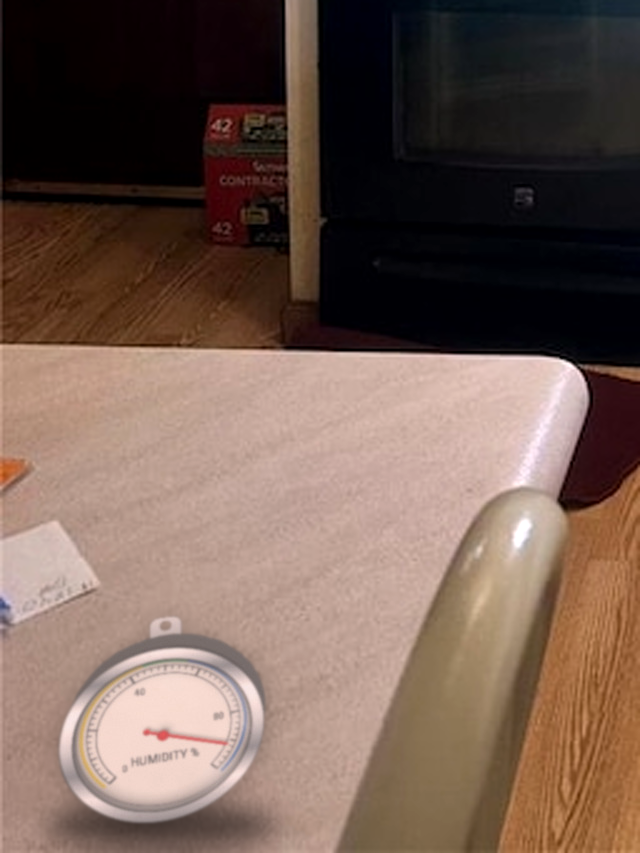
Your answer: 90 %
